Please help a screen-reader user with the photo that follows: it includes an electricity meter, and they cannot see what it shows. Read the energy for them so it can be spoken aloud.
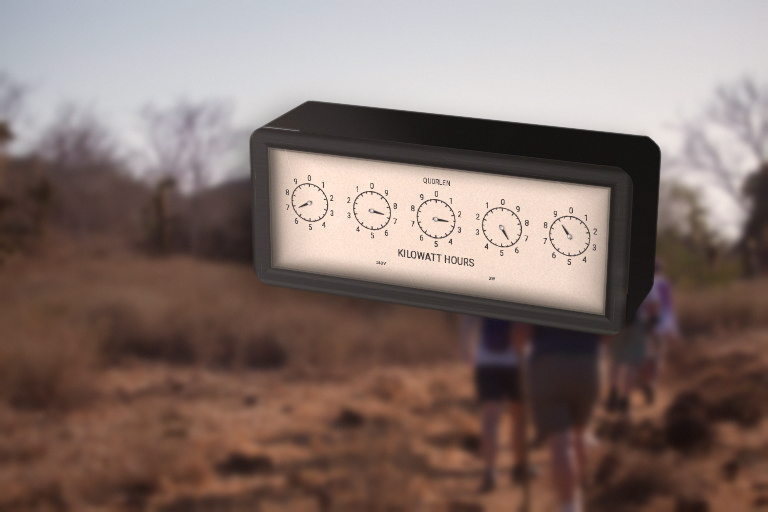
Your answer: 67259 kWh
